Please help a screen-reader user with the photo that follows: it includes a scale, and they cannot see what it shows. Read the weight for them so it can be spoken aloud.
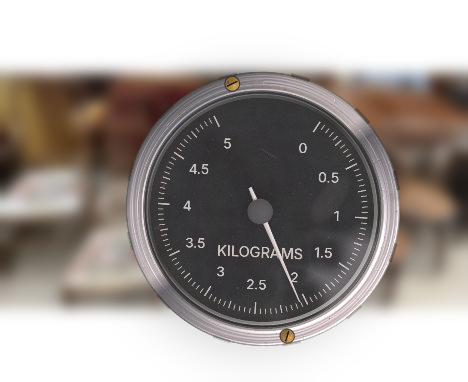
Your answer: 2.05 kg
